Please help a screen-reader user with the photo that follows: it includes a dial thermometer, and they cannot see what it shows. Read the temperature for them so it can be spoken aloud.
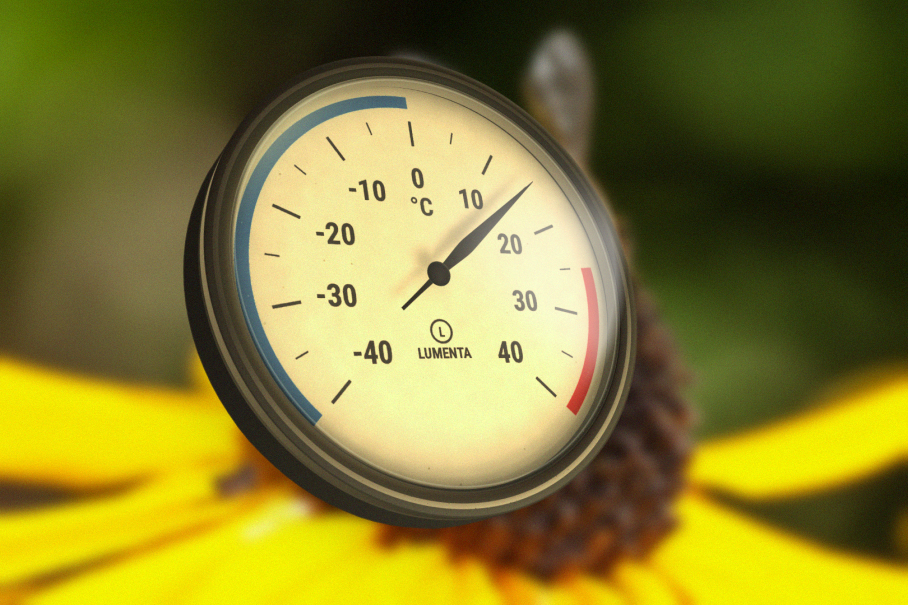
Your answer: 15 °C
